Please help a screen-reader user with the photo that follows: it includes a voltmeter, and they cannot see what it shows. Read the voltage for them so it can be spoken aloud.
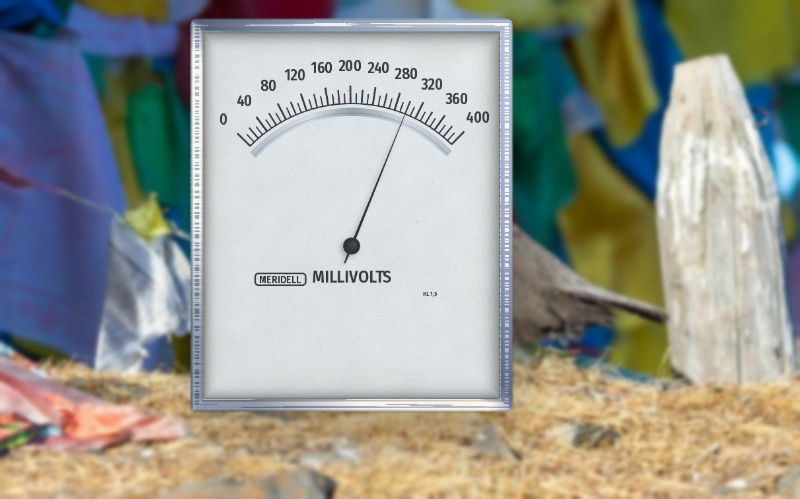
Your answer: 300 mV
